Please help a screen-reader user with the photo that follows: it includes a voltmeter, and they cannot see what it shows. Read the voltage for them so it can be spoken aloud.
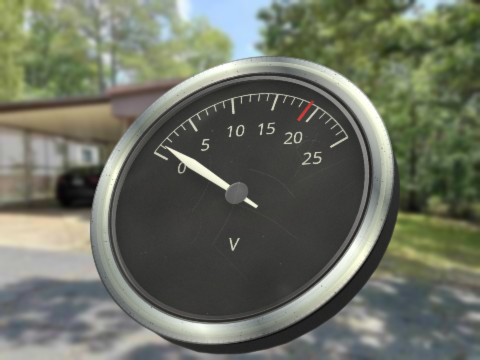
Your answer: 1 V
